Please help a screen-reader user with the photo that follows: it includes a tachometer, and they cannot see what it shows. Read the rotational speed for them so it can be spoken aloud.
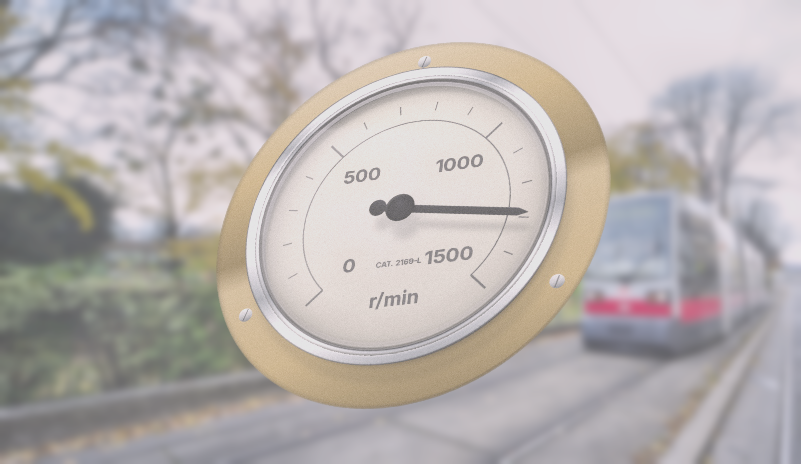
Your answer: 1300 rpm
